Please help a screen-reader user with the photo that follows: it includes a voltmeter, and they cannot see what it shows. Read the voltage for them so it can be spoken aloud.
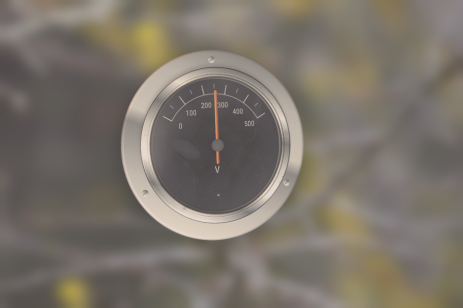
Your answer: 250 V
